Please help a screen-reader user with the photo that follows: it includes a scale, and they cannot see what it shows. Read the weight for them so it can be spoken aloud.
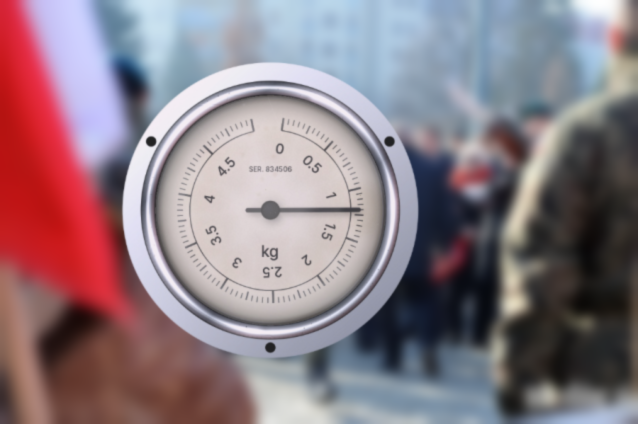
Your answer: 1.2 kg
